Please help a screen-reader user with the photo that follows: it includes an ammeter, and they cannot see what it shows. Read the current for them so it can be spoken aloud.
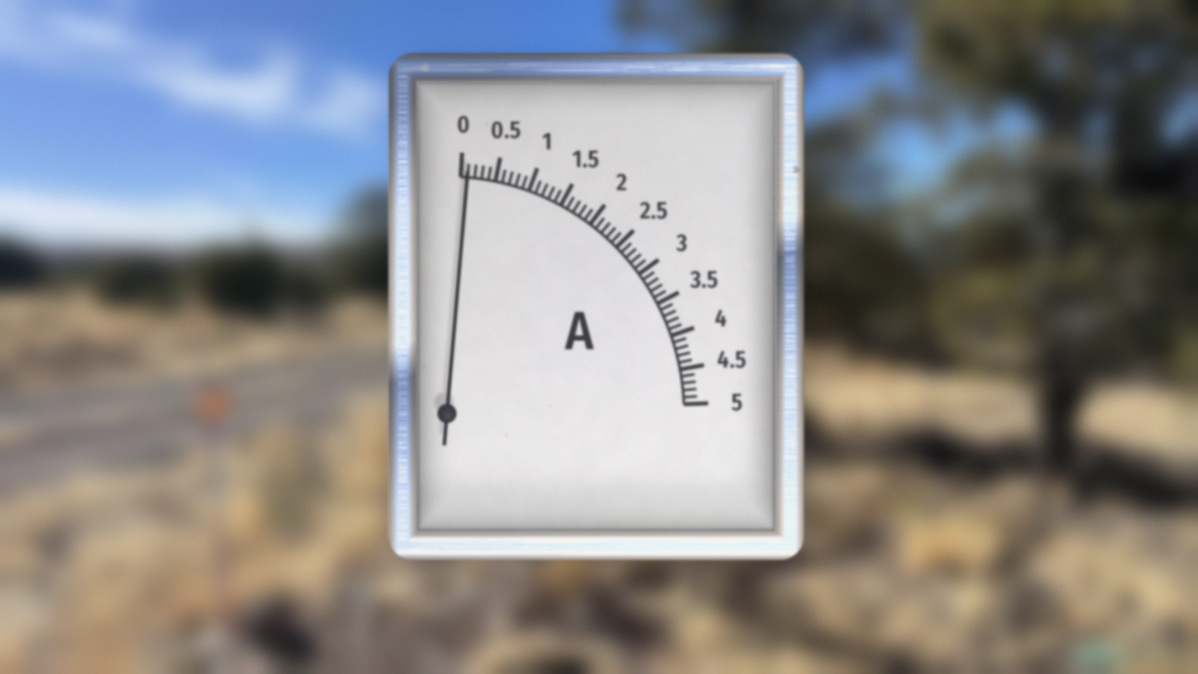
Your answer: 0.1 A
